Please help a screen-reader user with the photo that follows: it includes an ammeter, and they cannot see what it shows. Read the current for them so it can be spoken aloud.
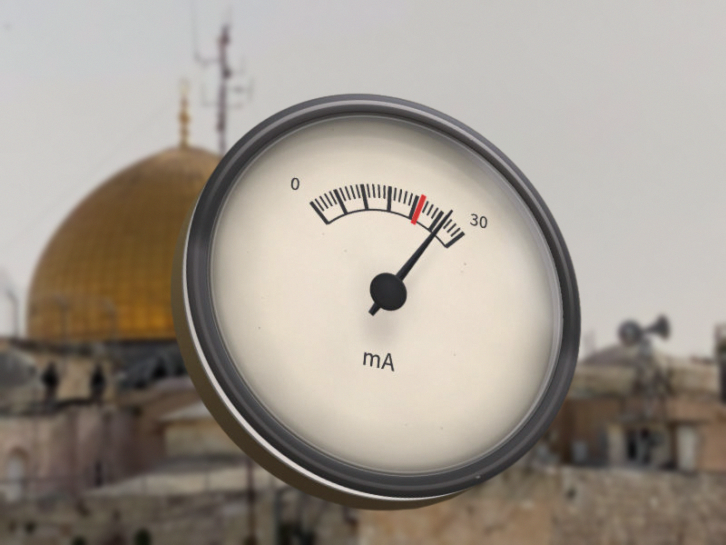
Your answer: 26 mA
